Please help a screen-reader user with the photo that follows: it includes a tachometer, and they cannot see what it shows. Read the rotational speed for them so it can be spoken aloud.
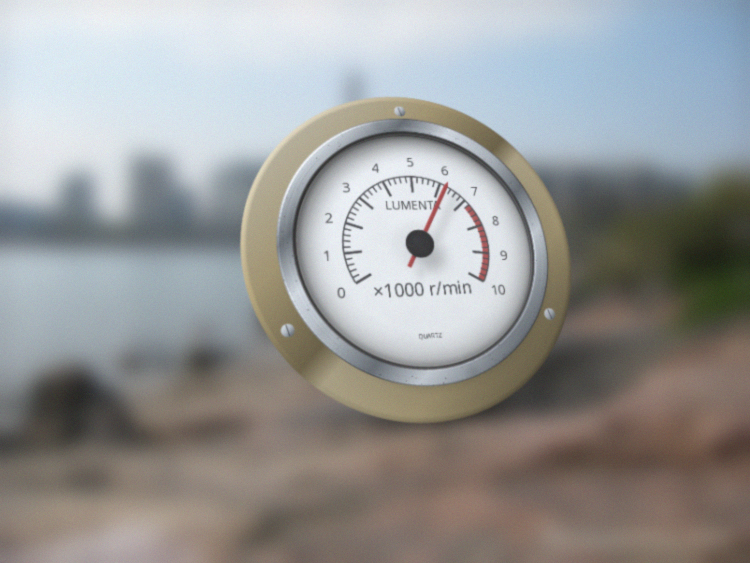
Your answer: 6200 rpm
